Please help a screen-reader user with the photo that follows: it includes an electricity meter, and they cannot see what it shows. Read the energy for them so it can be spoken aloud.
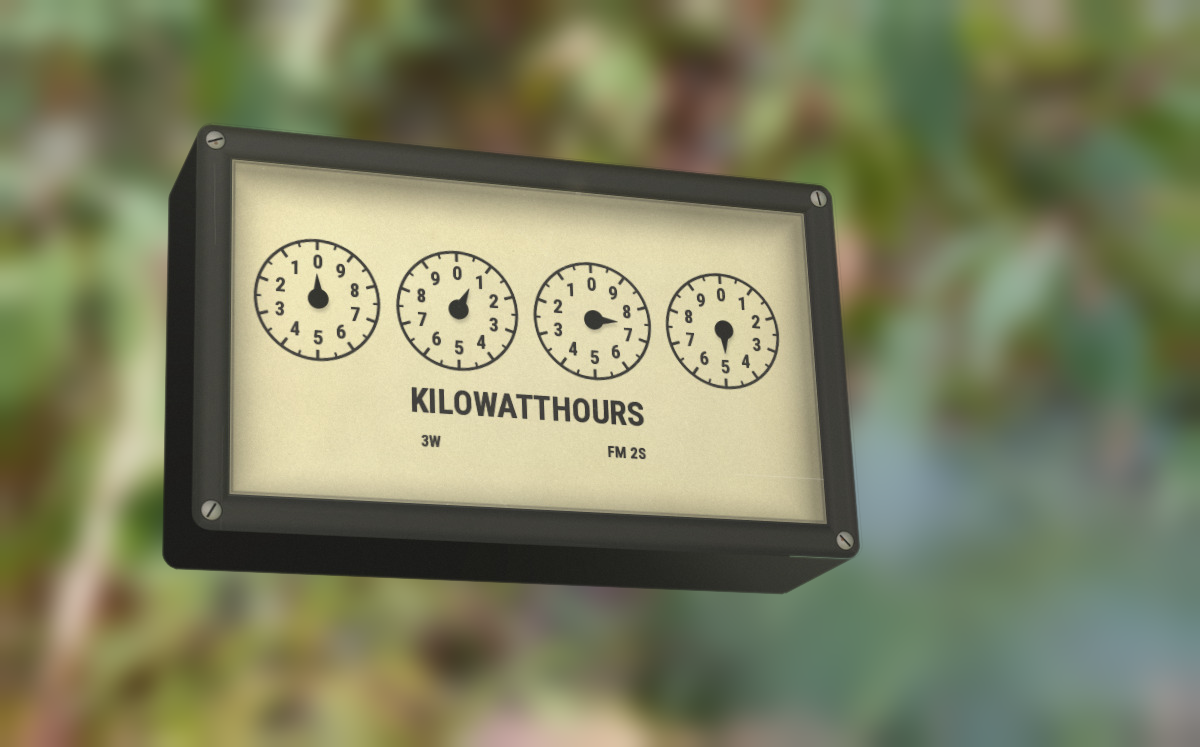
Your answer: 75 kWh
